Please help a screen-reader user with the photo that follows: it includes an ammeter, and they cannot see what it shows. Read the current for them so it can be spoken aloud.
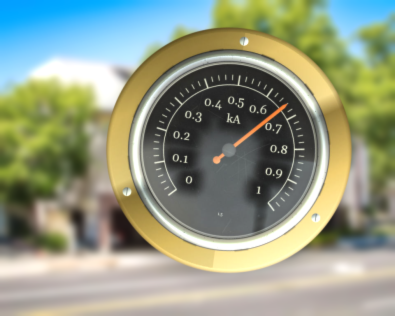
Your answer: 0.66 kA
